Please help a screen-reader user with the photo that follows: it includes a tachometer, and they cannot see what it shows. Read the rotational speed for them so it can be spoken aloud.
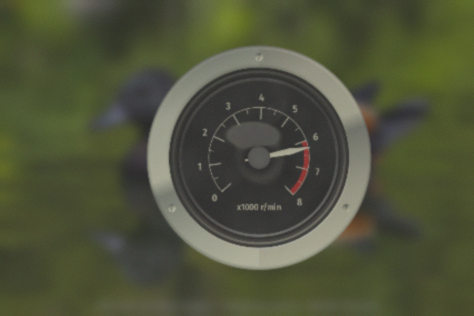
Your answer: 6250 rpm
